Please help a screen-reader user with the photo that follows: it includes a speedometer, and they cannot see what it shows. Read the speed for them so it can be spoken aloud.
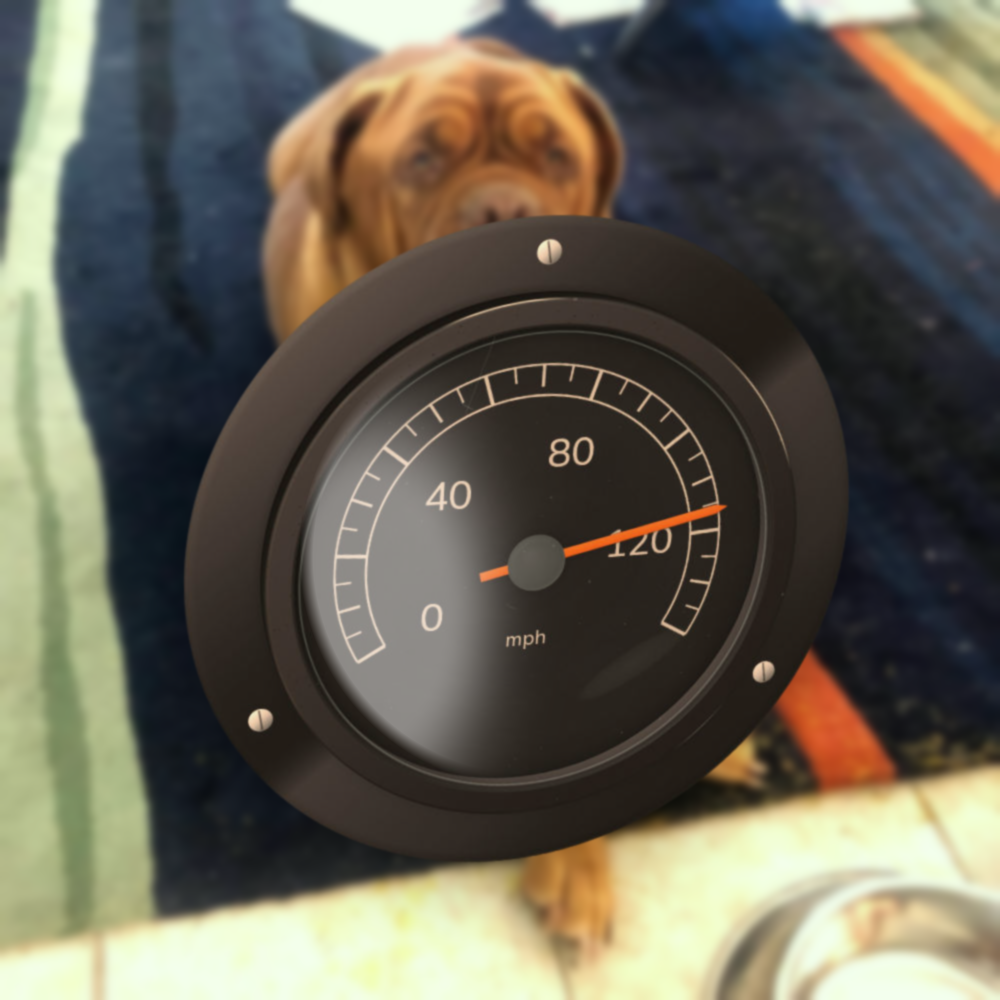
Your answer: 115 mph
